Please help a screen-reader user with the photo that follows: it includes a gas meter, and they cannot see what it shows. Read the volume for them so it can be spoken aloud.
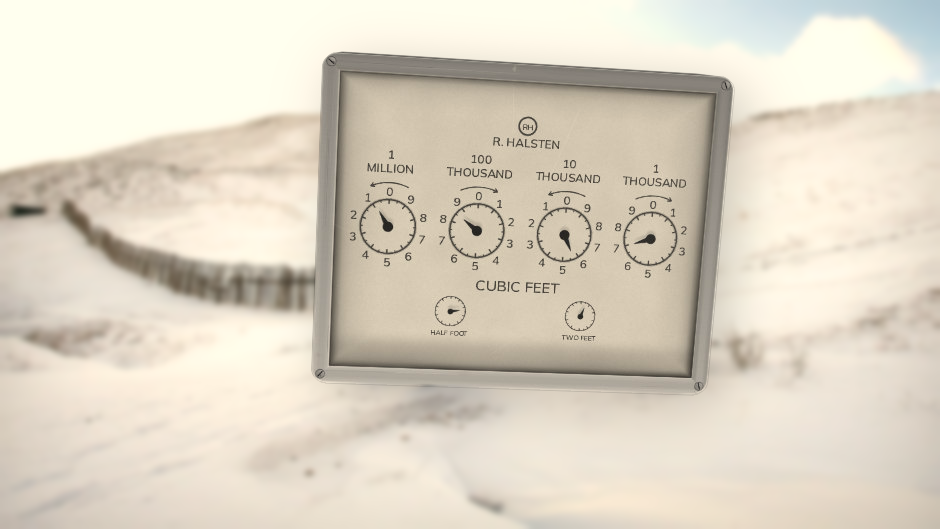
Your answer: 85700 ft³
